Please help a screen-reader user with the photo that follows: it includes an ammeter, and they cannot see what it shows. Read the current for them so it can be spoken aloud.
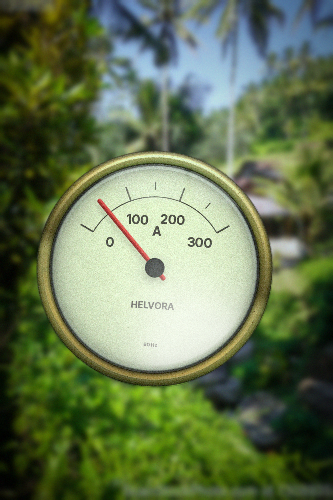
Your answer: 50 A
